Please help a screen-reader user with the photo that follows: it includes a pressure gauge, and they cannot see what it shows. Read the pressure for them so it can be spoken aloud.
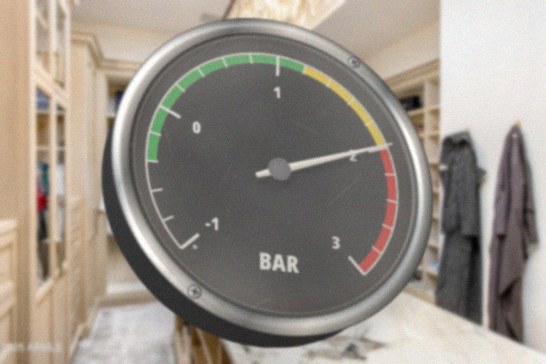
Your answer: 2 bar
